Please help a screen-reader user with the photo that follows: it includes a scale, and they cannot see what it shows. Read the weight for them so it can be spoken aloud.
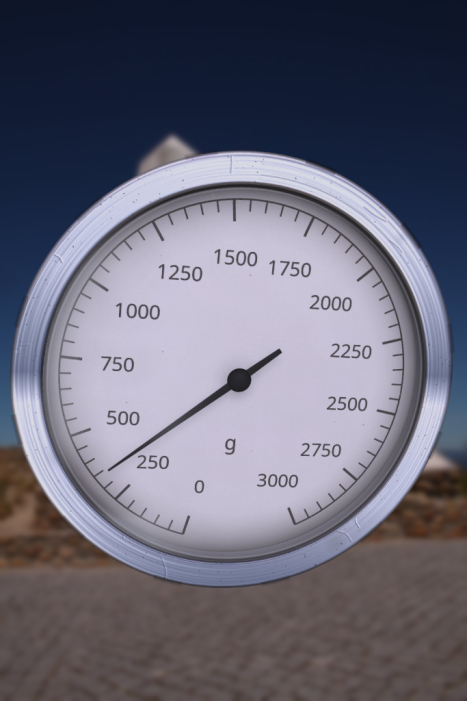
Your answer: 350 g
